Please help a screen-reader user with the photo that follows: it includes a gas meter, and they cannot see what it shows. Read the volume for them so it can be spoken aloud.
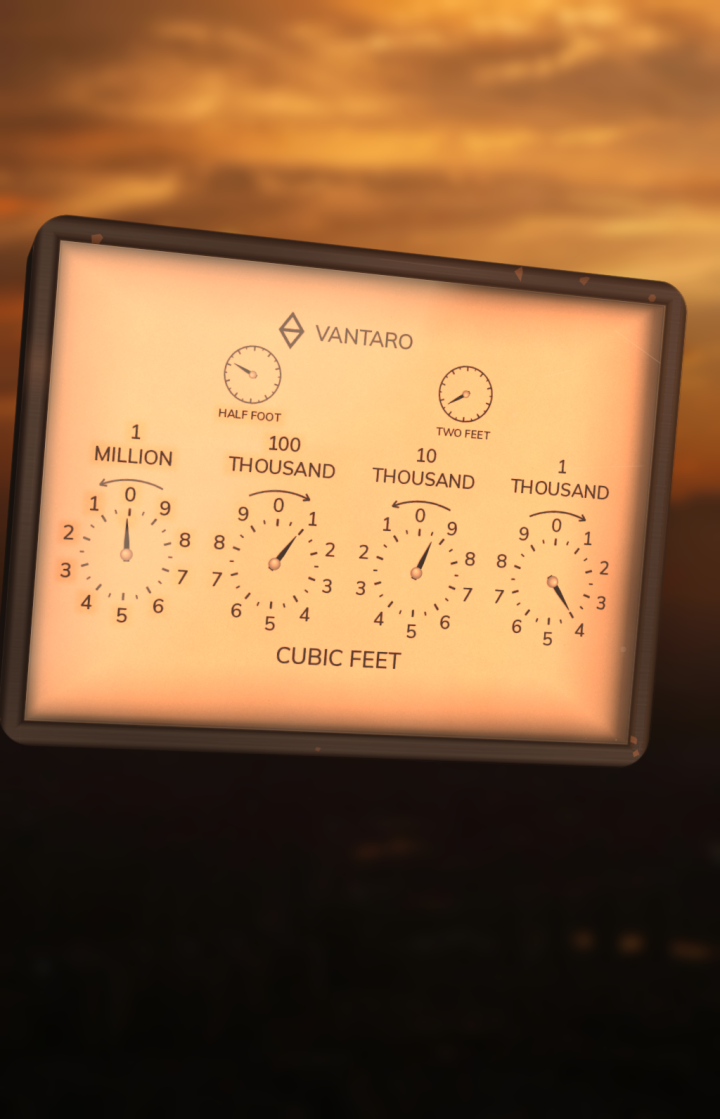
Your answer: 9400 ft³
